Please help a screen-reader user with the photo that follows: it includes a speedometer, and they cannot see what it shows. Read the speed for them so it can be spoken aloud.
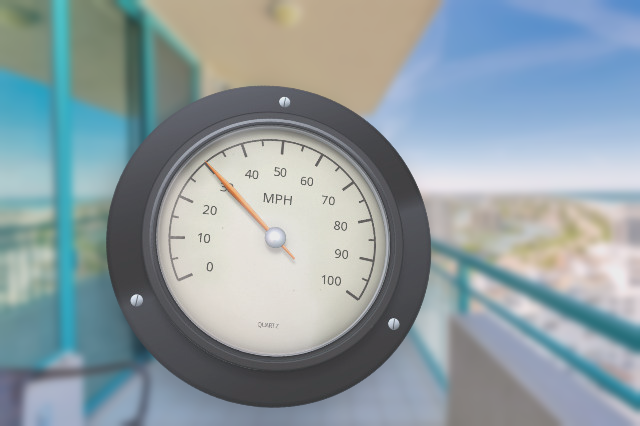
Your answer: 30 mph
